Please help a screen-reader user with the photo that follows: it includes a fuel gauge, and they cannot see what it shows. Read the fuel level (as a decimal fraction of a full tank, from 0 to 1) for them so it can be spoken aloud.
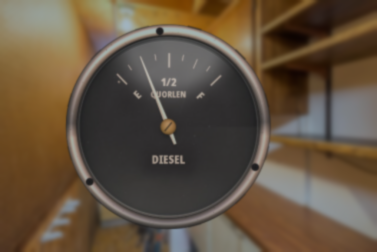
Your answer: 0.25
